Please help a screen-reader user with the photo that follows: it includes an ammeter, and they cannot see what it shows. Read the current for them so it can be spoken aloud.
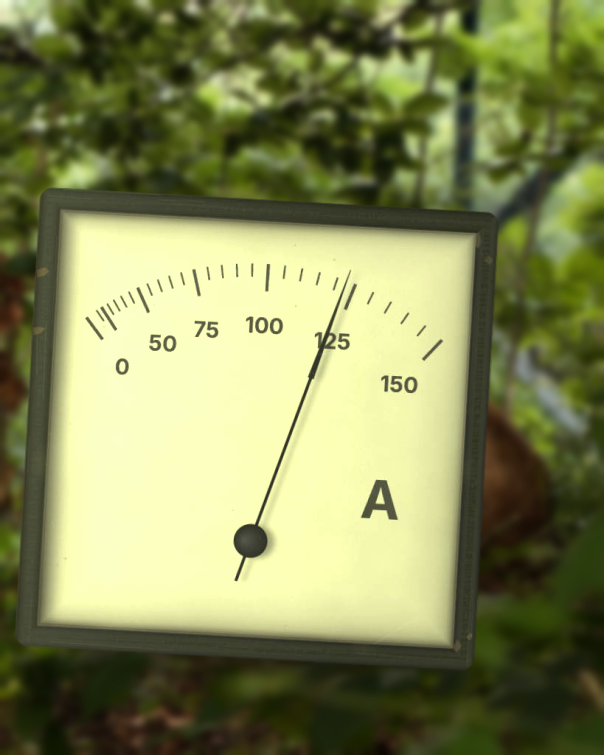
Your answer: 122.5 A
